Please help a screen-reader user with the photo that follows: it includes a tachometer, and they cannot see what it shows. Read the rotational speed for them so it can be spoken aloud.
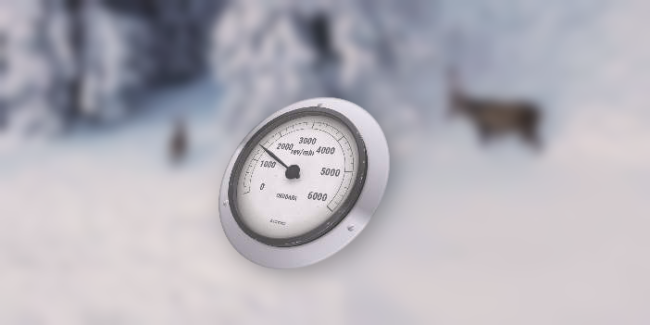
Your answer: 1400 rpm
